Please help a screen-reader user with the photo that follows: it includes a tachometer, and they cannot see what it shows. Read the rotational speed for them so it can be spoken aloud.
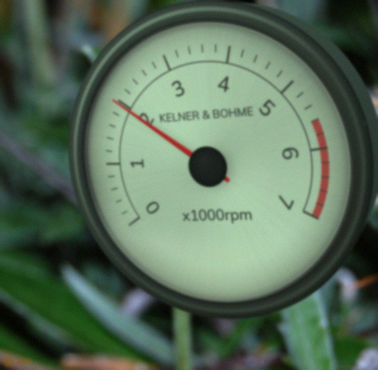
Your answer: 2000 rpm
